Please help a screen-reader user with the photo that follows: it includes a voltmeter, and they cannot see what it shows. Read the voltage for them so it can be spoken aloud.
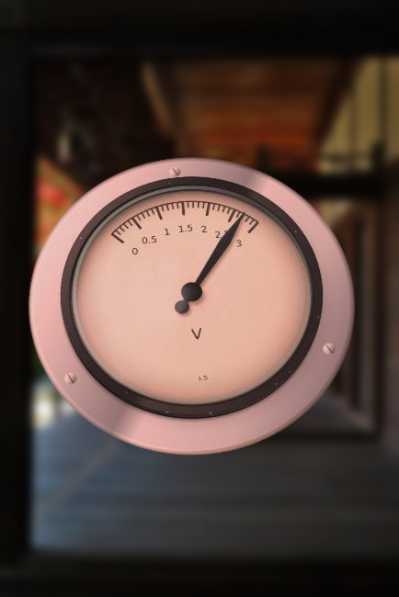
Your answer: 2.7 V
